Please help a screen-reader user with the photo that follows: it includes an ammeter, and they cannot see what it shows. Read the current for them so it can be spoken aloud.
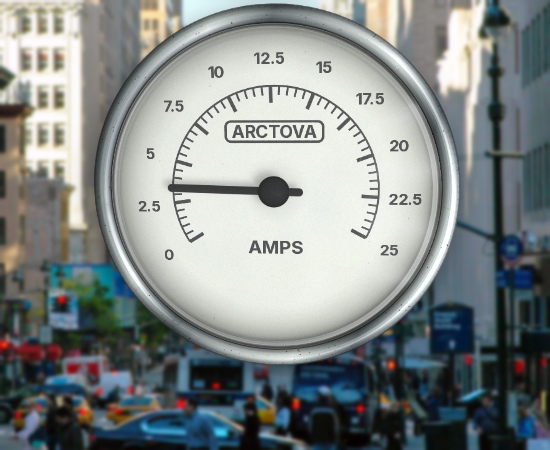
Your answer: 3.5 A
